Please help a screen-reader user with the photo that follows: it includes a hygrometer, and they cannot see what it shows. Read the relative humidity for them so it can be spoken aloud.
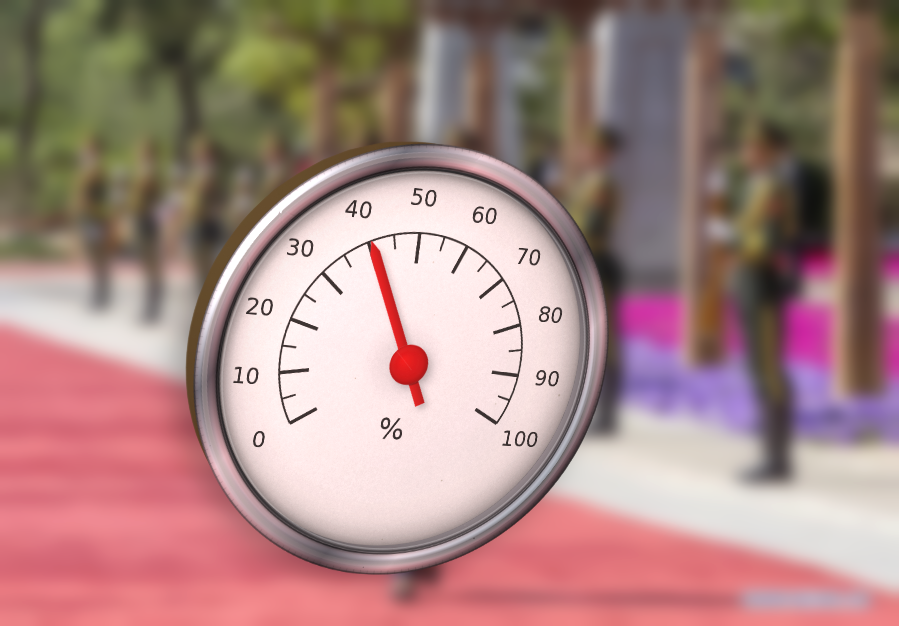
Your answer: 40 %
